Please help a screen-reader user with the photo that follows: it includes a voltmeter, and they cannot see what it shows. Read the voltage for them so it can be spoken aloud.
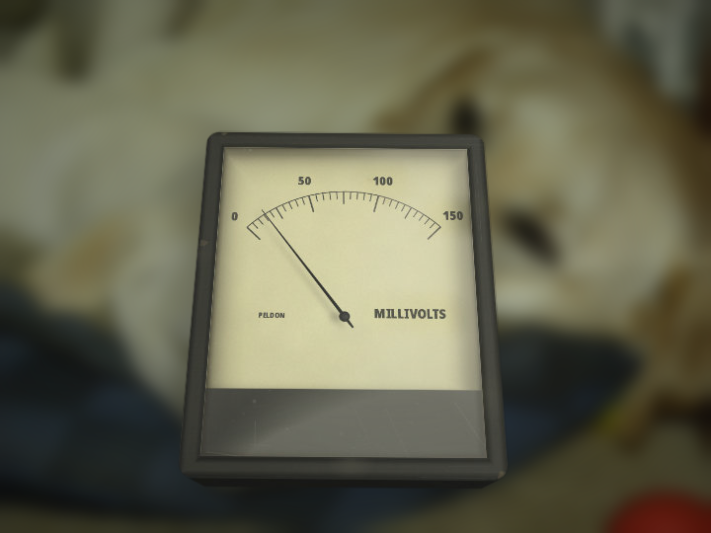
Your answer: 15 mV
